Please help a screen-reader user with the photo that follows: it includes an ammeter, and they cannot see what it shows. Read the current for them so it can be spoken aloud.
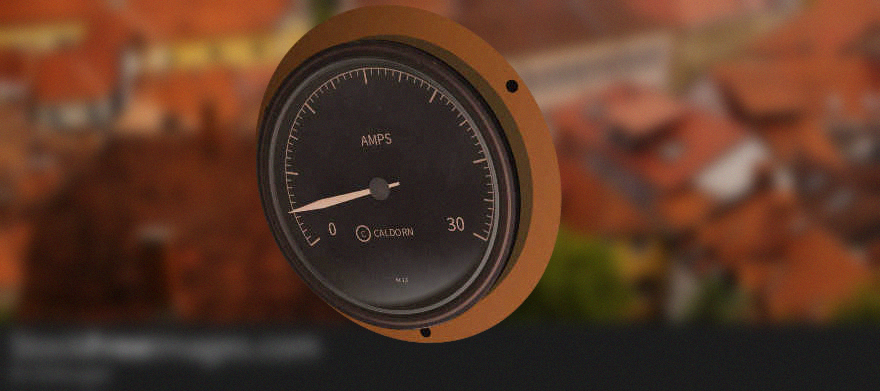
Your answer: 2.5 A
